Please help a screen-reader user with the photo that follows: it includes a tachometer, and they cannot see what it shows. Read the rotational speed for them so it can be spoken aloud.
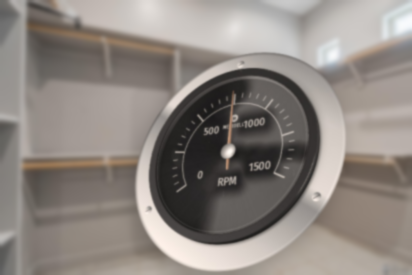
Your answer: 750 rpm
